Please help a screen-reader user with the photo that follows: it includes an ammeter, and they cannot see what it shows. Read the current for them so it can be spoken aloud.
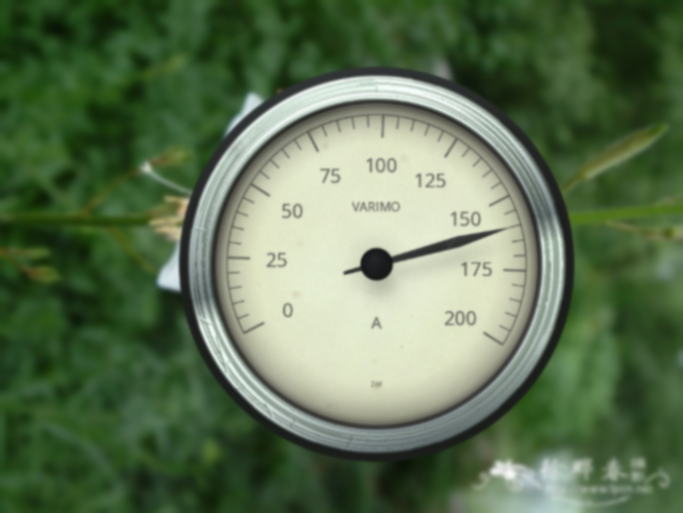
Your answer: 160 A
